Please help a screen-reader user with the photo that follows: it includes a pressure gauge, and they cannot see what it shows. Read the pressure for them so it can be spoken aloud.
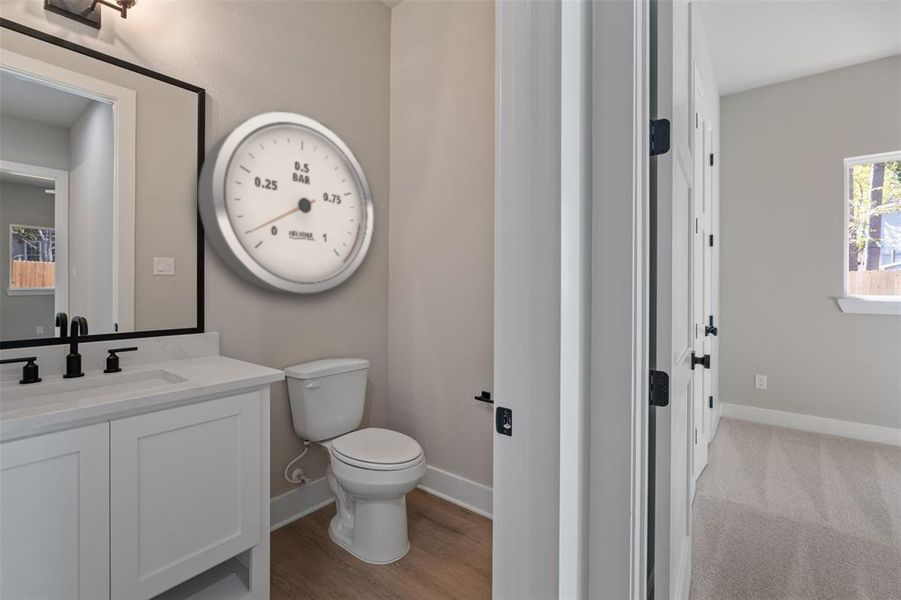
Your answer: 0.05 bar
